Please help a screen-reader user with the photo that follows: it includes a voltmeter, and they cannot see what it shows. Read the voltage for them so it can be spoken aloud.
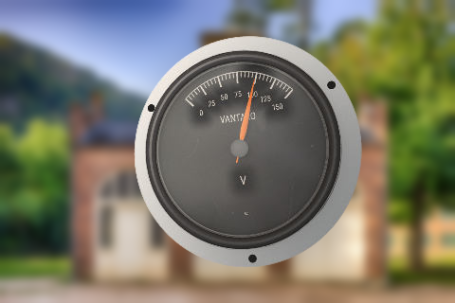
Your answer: 100 V
